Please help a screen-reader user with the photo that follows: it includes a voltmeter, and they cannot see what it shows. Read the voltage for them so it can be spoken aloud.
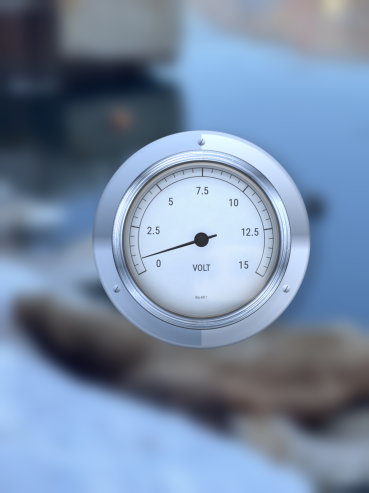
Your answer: 0.75 V
